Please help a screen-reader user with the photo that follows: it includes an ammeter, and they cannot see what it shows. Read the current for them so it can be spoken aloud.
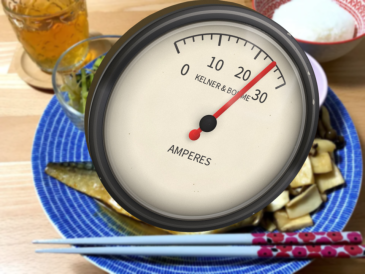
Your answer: 24 A
